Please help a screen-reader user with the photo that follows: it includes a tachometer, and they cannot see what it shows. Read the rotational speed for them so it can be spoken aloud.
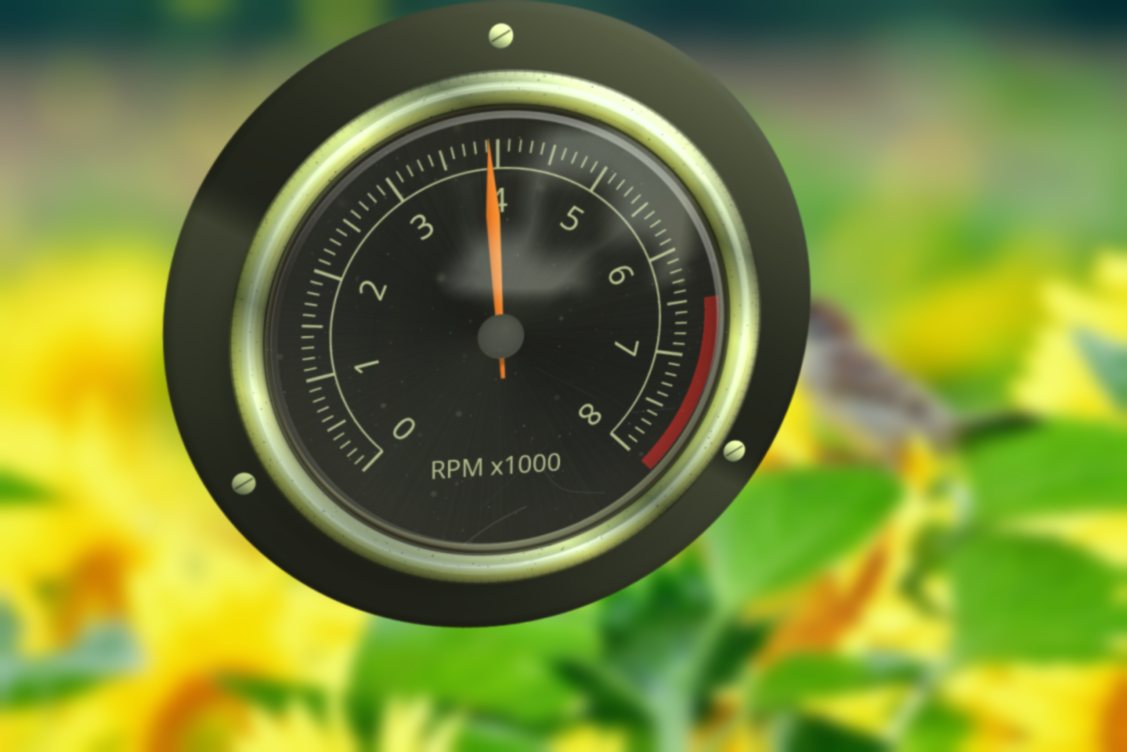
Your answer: 3900 rpm
